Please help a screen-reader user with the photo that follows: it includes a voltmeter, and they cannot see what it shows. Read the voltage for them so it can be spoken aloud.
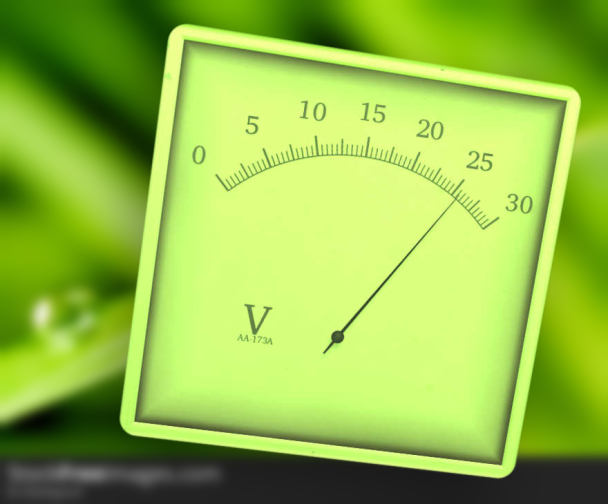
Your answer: 25.5 V
